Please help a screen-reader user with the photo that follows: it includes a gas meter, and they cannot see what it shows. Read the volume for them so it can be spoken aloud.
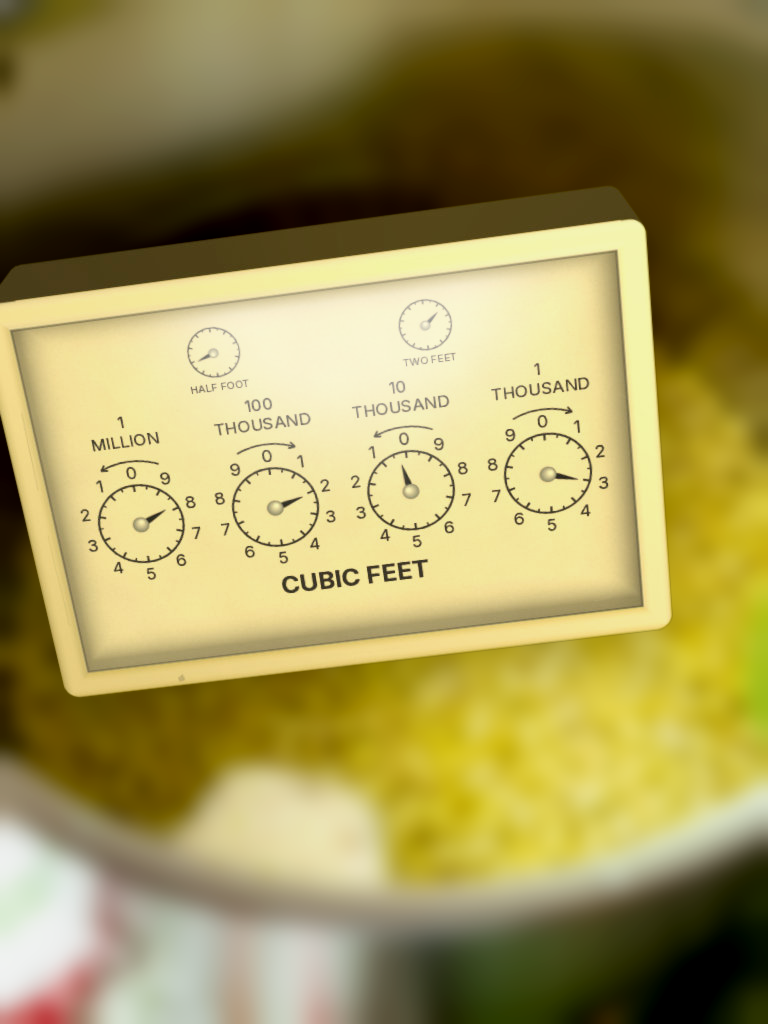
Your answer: 820300 ft³
